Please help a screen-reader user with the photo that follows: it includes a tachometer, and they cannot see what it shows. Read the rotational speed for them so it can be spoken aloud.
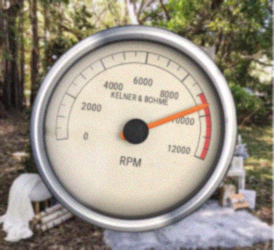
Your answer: 9500 rpm
